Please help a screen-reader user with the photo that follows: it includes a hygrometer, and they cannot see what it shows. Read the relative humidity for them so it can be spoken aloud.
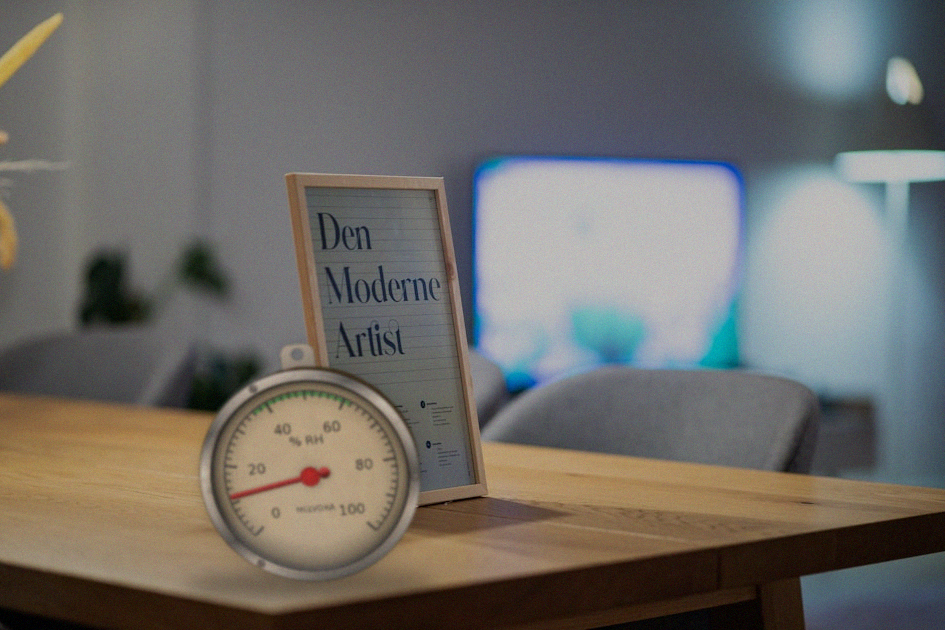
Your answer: 12 %
